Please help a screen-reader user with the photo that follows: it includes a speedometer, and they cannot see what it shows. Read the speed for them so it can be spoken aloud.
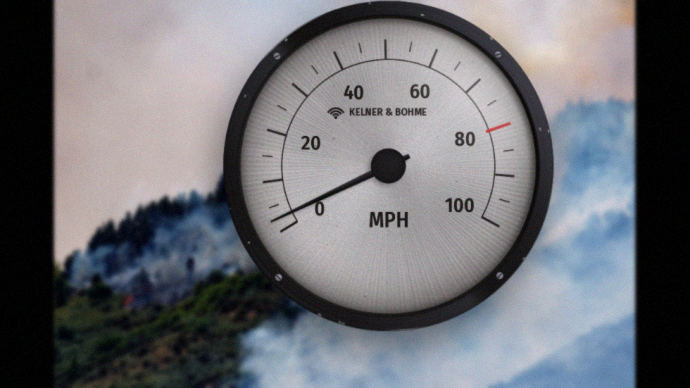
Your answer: 2.5 mph
